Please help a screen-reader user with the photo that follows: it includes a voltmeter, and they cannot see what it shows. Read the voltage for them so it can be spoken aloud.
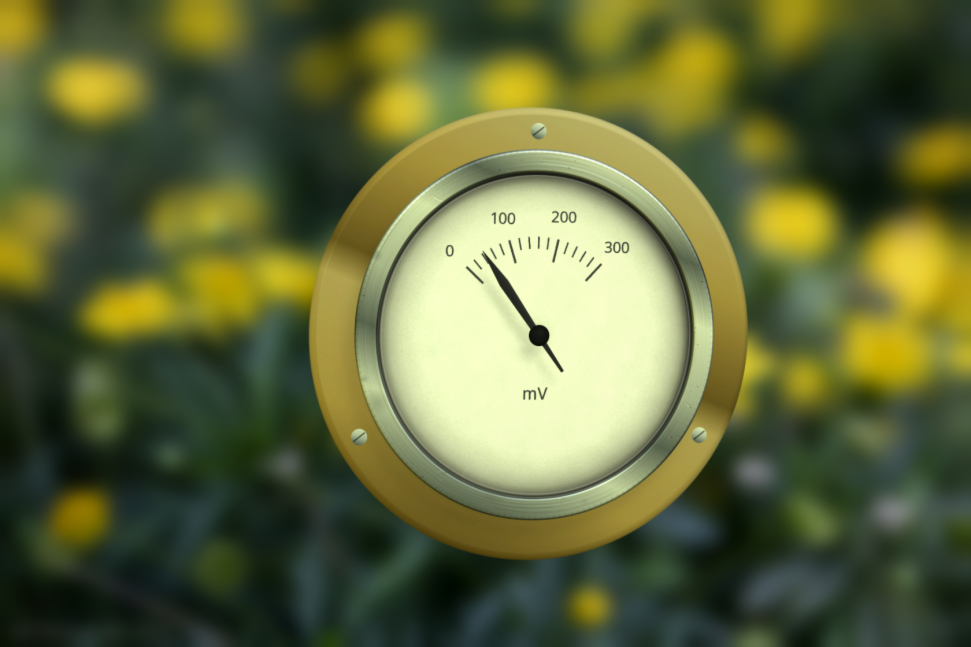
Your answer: 40 mV
